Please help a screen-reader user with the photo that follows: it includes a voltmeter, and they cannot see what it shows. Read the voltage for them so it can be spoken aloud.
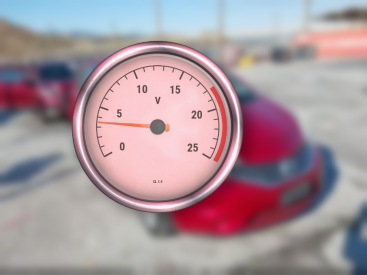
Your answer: 3.5 V
